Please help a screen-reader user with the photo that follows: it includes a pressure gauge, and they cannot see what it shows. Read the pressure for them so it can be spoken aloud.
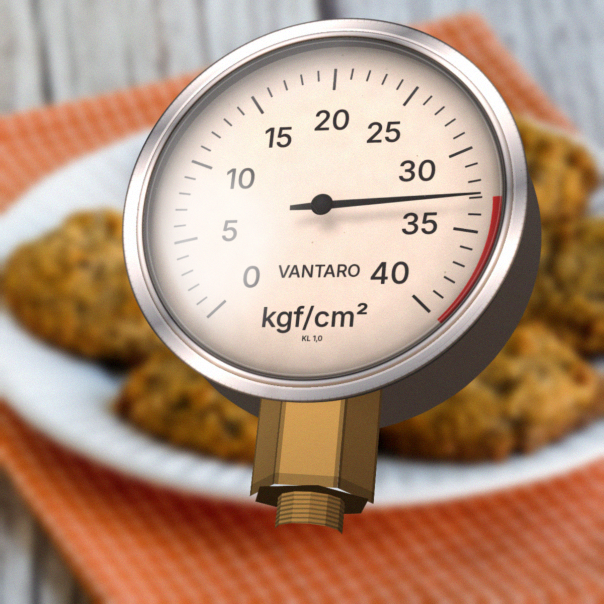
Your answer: 33 kg/cm²
